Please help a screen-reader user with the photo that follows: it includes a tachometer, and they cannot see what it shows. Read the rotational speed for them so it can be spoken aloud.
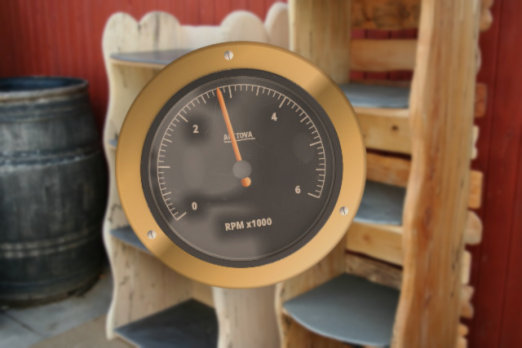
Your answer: 2800 rpm
